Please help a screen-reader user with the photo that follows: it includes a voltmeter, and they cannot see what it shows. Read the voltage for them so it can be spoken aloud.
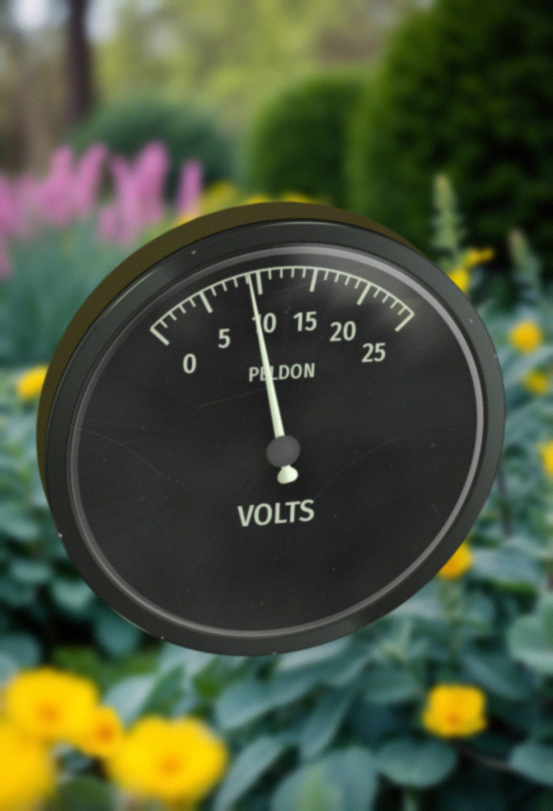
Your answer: 9 V
